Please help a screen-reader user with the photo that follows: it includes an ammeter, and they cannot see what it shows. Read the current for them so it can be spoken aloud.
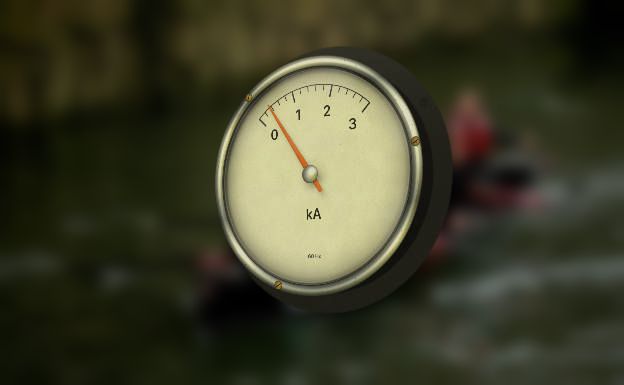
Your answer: 0.4 kA
